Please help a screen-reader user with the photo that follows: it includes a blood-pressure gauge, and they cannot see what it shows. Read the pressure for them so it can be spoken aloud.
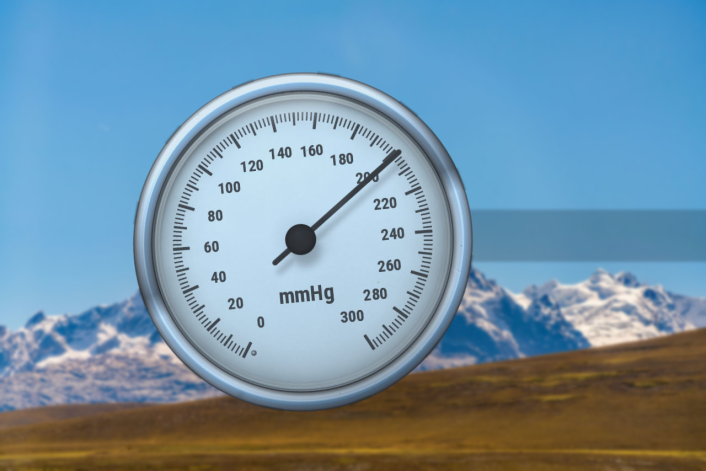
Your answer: 202 mmHg
